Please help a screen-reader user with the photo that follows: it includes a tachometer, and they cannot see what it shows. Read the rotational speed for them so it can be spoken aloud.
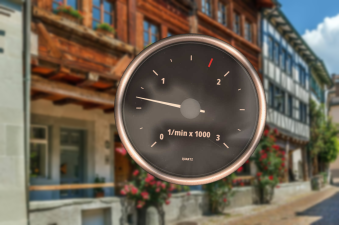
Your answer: 625 rpm
